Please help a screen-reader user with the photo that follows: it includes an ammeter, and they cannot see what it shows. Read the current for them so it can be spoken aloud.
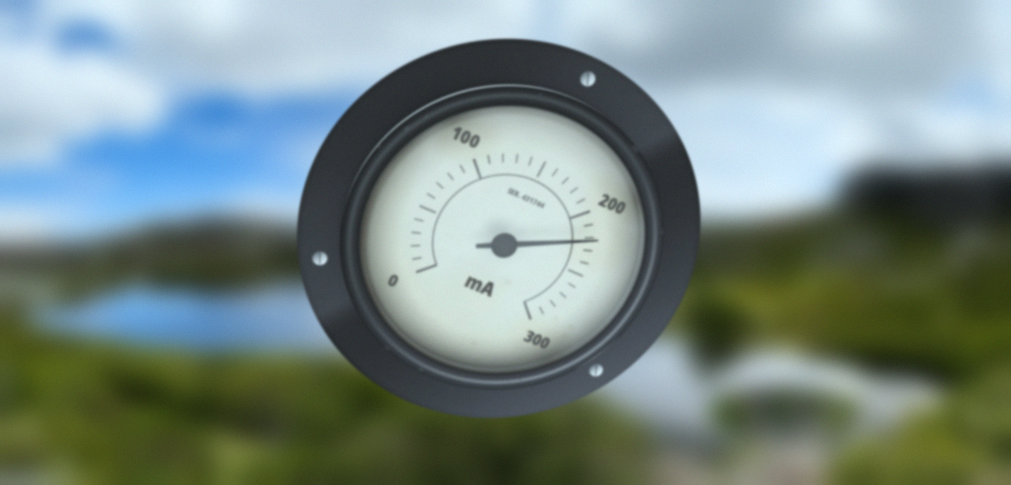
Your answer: 220 mA
